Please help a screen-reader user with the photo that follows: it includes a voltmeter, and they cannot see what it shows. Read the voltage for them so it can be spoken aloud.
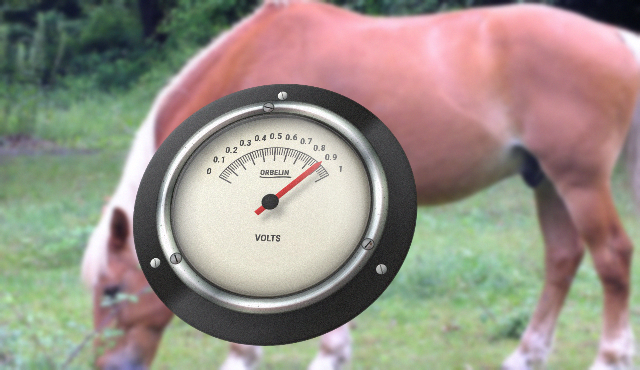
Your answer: 0.9 V
